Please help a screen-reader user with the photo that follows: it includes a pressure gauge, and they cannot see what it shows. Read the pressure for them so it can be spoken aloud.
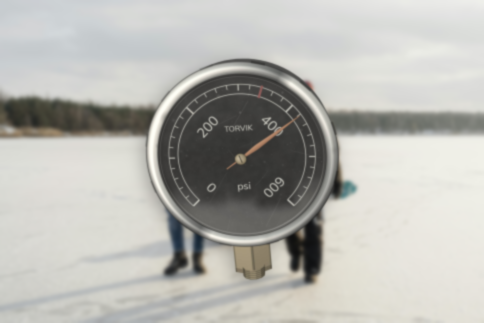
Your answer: 420 psi
